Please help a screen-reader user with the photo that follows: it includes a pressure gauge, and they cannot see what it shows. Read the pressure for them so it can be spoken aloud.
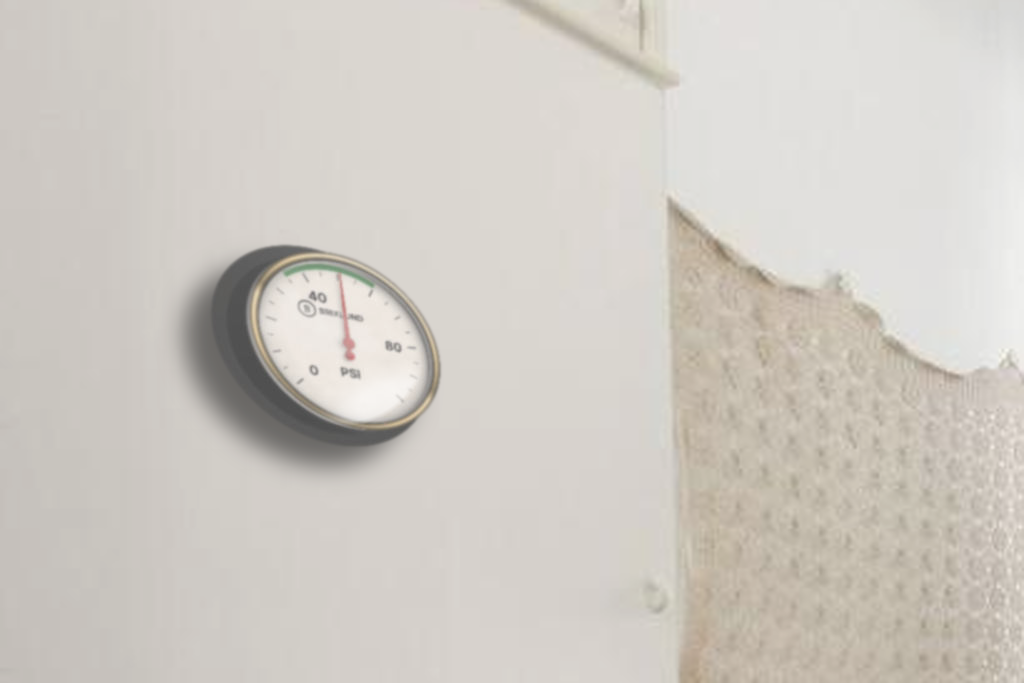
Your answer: 50 psi
